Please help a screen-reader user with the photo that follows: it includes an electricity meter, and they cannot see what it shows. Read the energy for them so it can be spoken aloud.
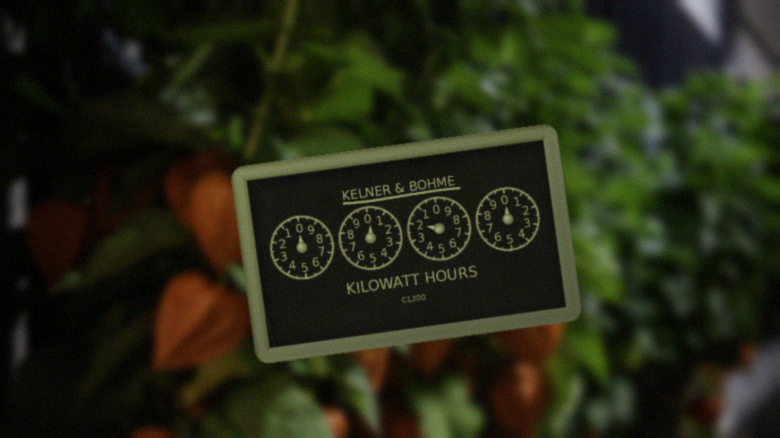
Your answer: 20 kWh
